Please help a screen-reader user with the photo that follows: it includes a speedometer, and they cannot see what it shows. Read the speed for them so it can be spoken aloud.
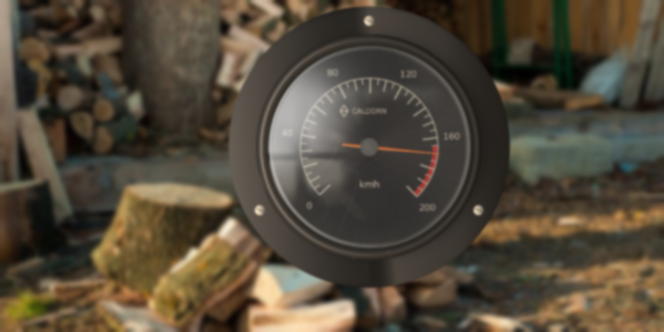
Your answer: 170 km/h
